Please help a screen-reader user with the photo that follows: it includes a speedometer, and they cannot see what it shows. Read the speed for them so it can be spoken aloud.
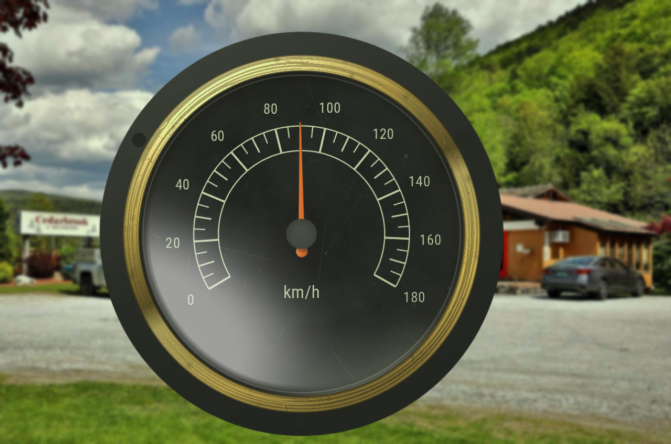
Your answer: 90 km/h
